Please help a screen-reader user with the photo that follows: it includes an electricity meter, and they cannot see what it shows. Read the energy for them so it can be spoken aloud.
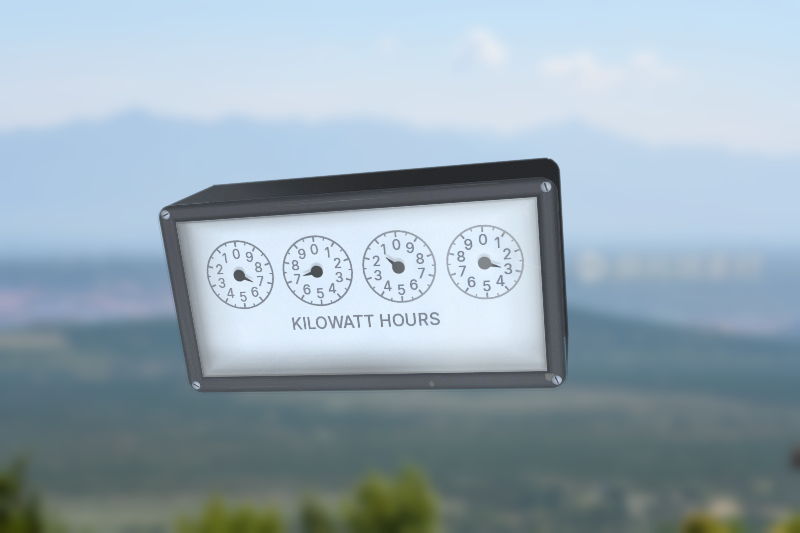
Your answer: 6713 kWh
